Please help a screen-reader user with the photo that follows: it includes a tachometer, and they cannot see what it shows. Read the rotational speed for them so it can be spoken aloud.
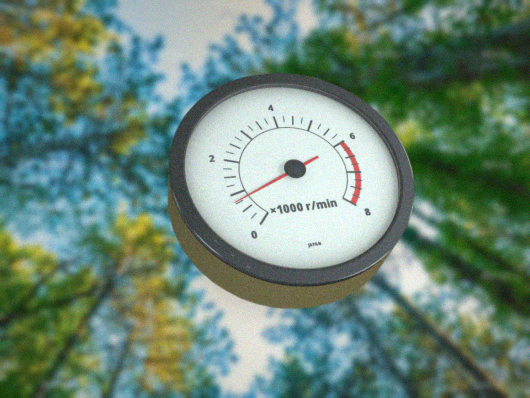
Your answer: 750 rpm
